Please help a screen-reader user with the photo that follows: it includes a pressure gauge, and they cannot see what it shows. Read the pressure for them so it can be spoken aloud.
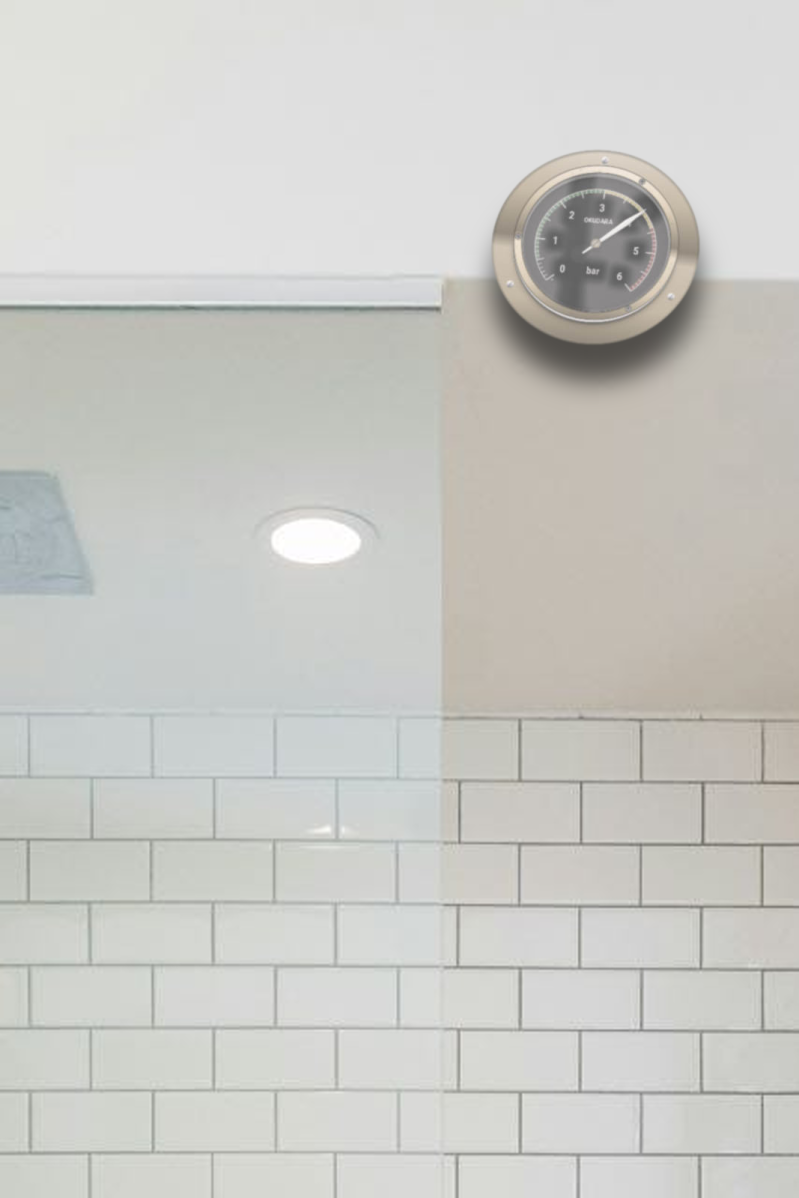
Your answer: 4 bar
